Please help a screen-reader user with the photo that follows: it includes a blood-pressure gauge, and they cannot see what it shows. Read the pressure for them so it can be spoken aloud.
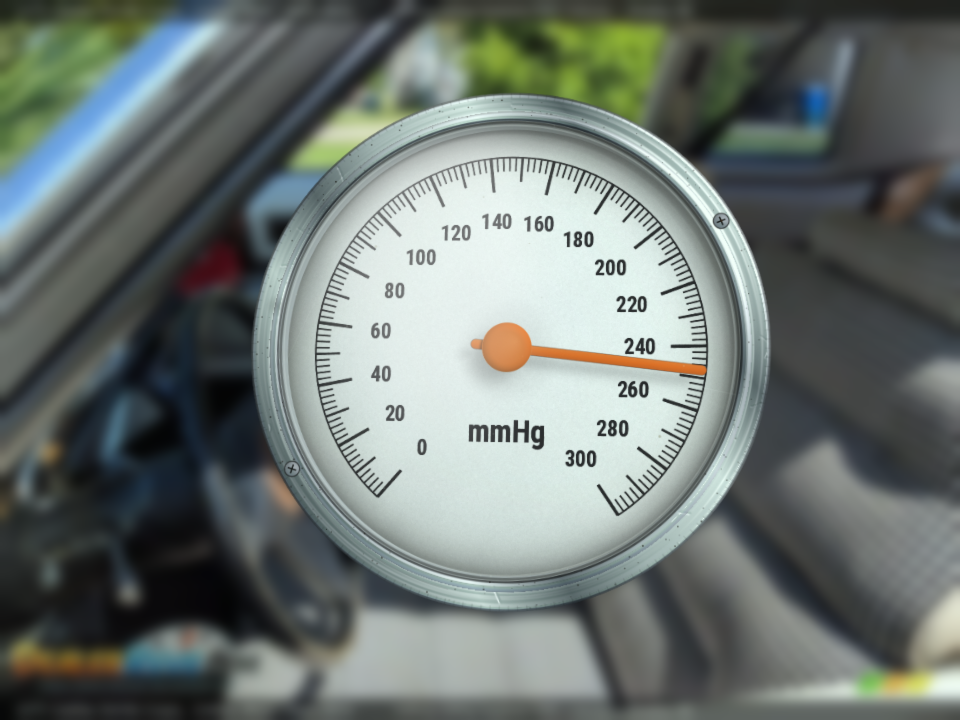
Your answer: 248 mmHg
